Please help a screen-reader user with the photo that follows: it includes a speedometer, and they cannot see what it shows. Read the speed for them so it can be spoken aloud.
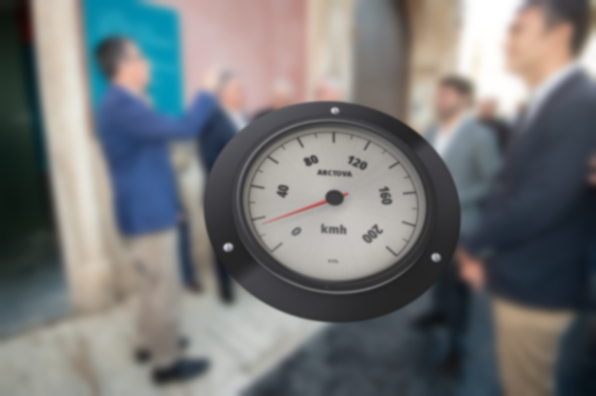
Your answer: 15 km/h
